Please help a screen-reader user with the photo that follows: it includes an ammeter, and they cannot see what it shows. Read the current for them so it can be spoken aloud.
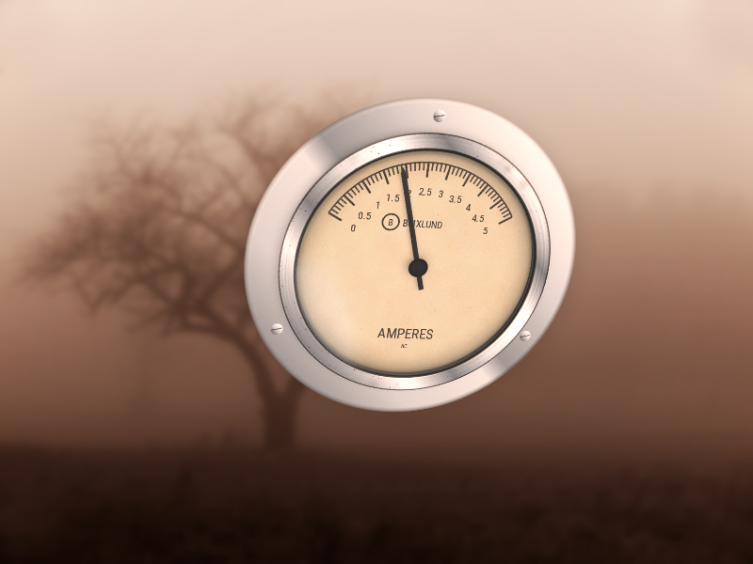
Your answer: 1.9 A
